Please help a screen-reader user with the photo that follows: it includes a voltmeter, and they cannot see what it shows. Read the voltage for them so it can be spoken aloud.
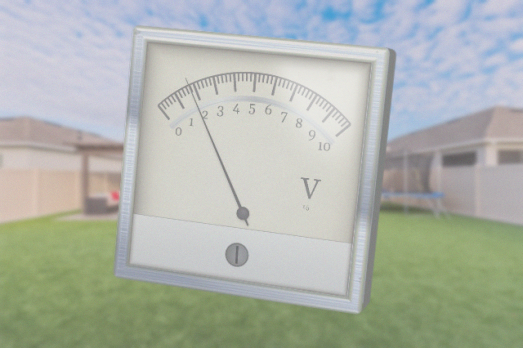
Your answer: 1.8 V
